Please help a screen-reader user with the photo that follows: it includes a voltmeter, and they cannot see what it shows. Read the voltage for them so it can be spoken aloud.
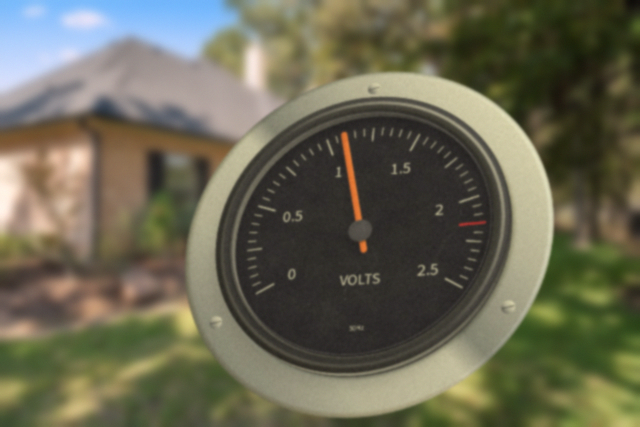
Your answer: 1.1 V
